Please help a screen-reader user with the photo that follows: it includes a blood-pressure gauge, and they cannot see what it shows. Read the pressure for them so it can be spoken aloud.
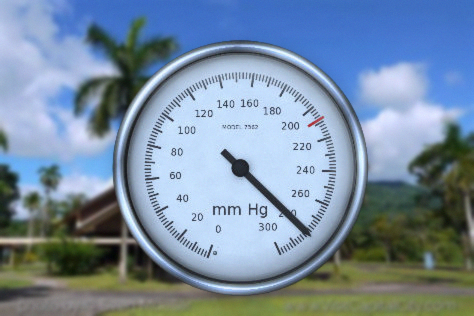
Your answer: 280 mmHg
